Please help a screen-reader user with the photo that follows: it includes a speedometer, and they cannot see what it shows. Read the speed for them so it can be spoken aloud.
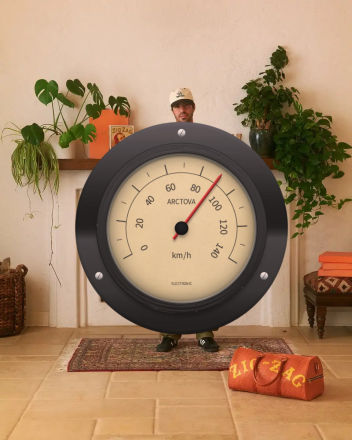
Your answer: 90 km/h
